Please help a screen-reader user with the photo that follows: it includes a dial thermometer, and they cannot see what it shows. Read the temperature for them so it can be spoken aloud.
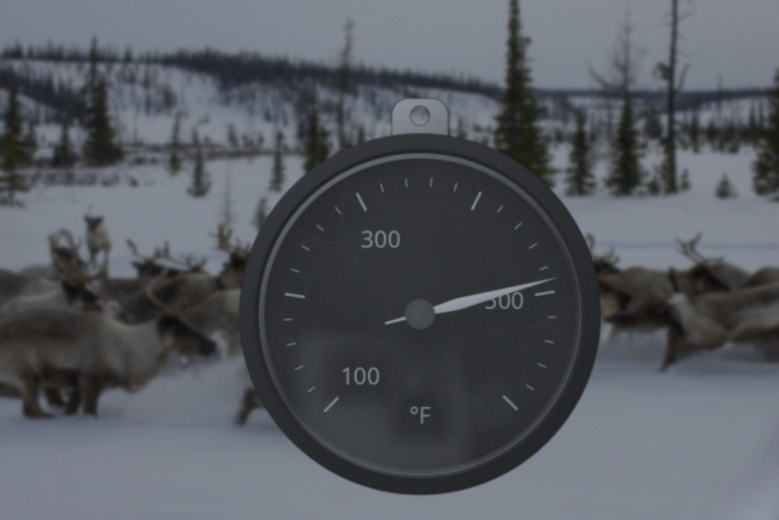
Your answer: 490 °F
